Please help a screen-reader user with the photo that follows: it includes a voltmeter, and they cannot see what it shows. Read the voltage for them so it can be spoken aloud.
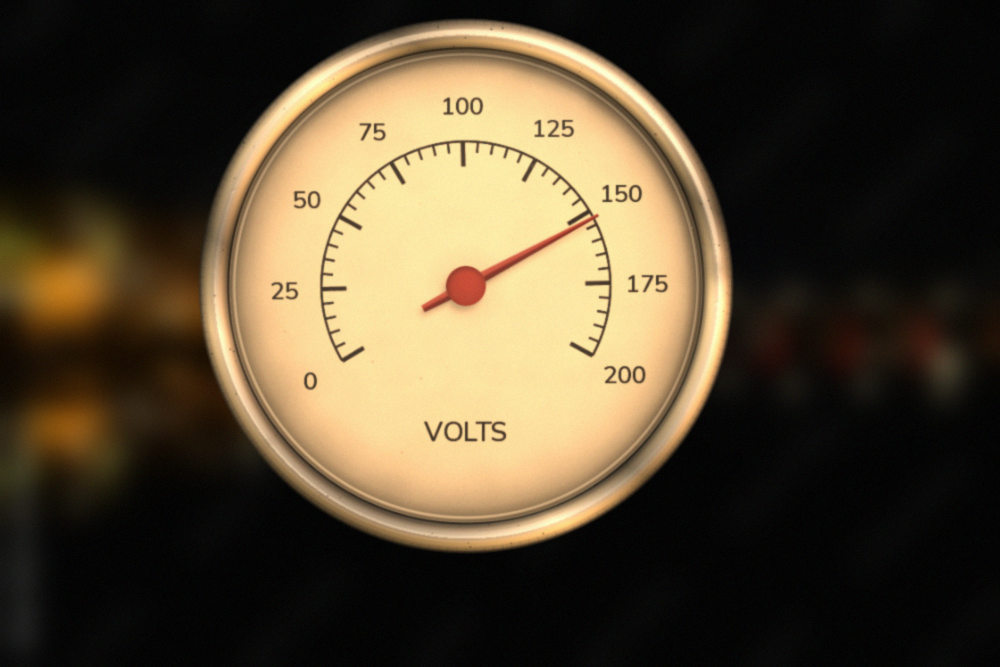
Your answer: 152.5 V
